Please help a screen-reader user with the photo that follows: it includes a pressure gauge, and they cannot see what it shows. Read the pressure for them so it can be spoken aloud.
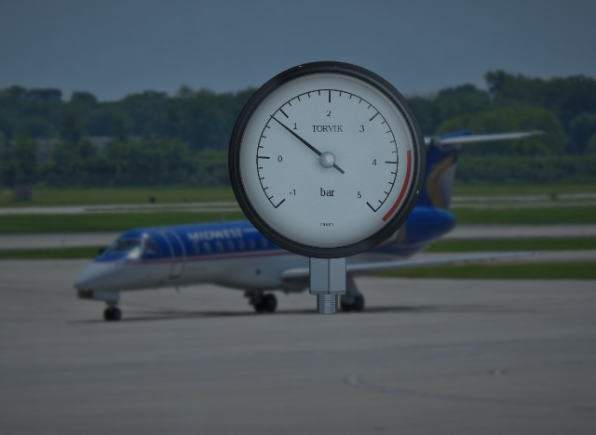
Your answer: 0.8 bar
